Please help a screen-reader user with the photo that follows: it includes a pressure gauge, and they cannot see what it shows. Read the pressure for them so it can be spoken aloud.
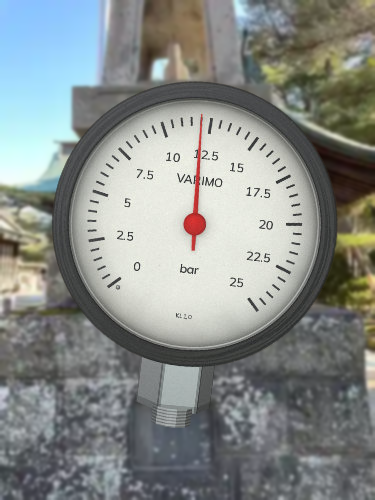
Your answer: 12 bar
